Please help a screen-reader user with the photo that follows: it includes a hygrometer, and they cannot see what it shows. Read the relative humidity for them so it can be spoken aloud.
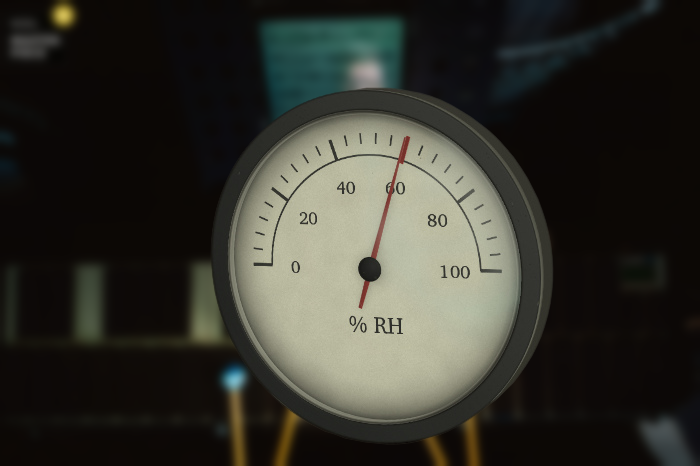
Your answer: 60 %
